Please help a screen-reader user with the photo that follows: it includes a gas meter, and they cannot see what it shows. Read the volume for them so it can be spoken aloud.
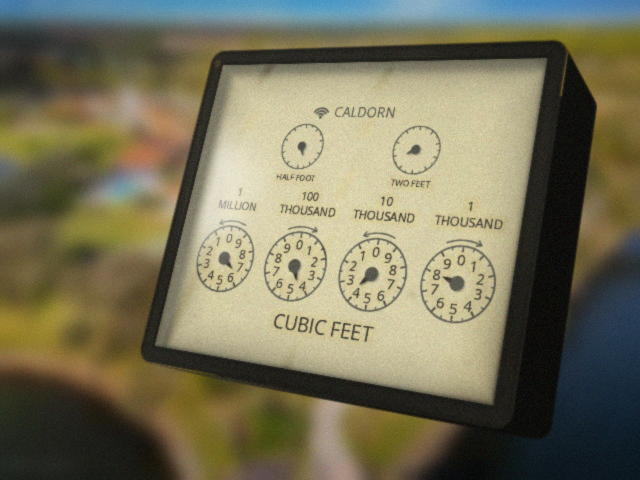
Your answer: 643800 ft³
